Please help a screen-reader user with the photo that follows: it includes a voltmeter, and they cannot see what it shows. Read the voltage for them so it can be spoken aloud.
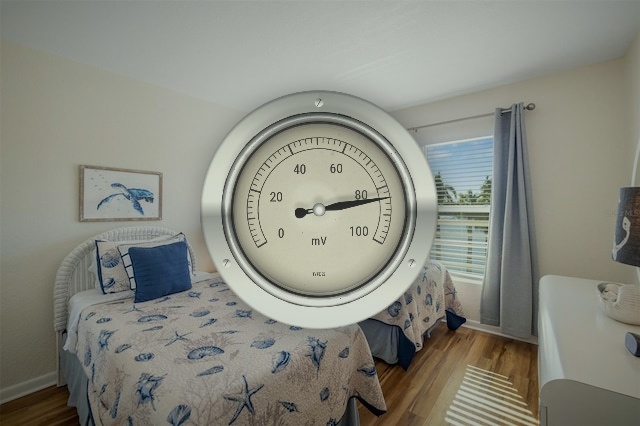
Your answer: 84 mV
